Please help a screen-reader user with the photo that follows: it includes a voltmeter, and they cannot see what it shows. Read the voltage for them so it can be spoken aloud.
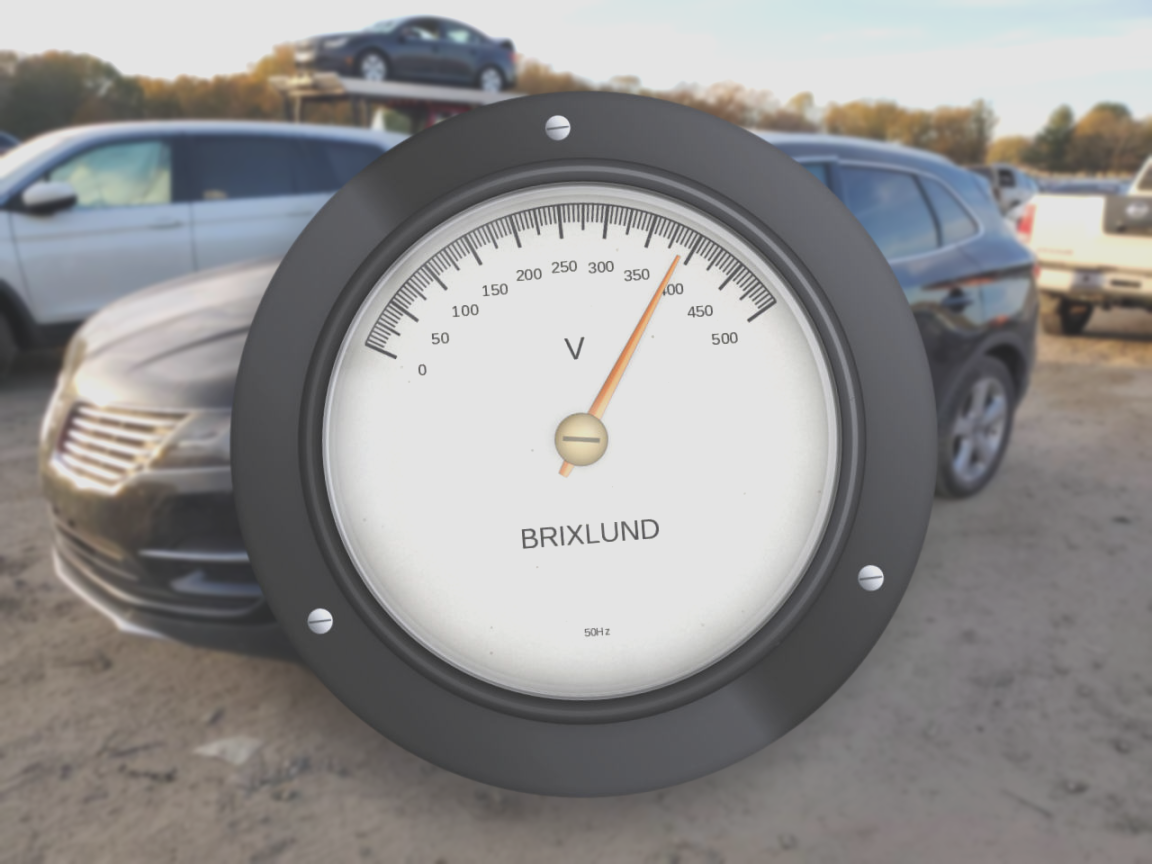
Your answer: 390 V
